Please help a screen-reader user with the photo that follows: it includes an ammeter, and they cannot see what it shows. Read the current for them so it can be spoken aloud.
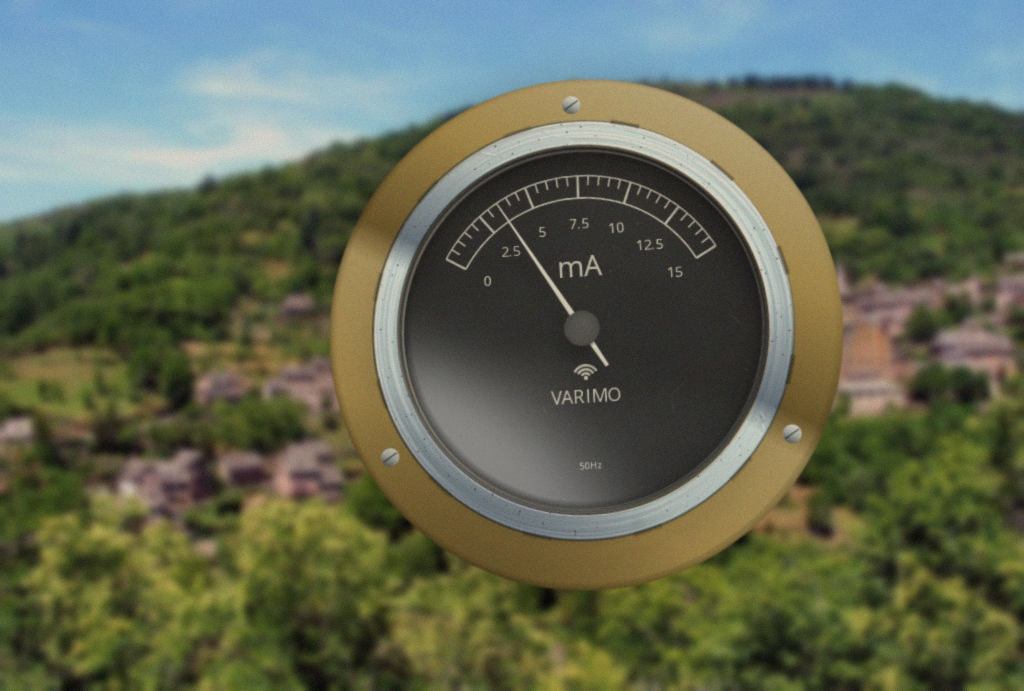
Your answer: 3.5 mA
